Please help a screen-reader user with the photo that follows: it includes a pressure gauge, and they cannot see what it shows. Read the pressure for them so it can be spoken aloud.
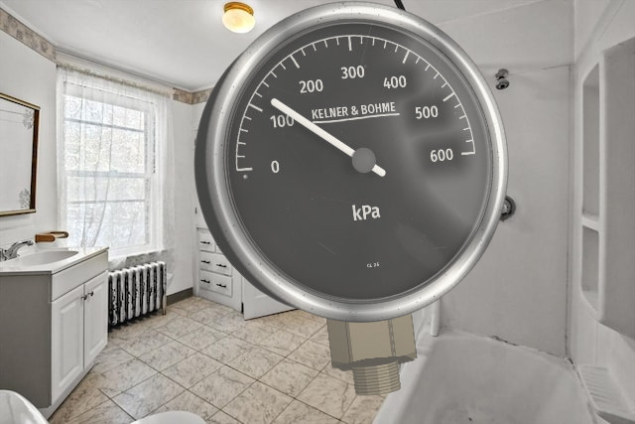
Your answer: 120 kPa
